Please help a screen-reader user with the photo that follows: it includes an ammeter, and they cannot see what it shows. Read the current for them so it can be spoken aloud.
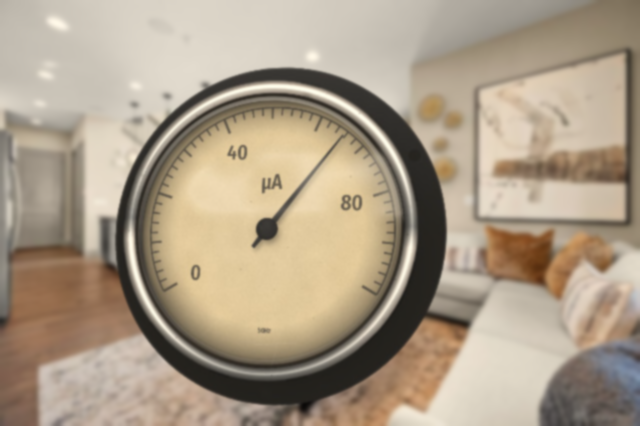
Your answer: 66 µA
